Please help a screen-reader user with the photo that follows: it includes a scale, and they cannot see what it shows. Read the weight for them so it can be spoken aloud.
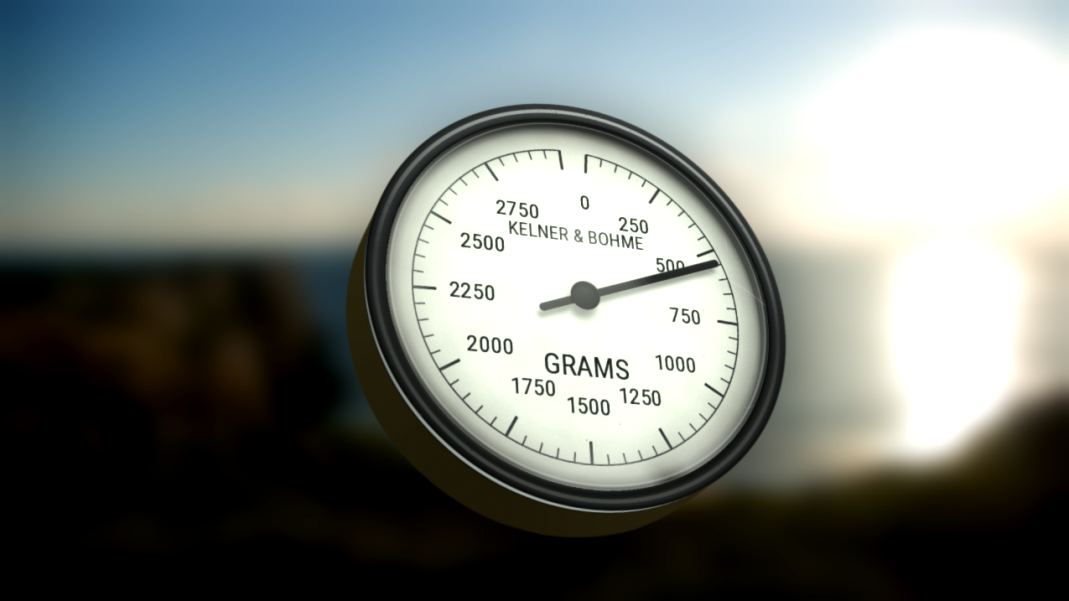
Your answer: 550 g
